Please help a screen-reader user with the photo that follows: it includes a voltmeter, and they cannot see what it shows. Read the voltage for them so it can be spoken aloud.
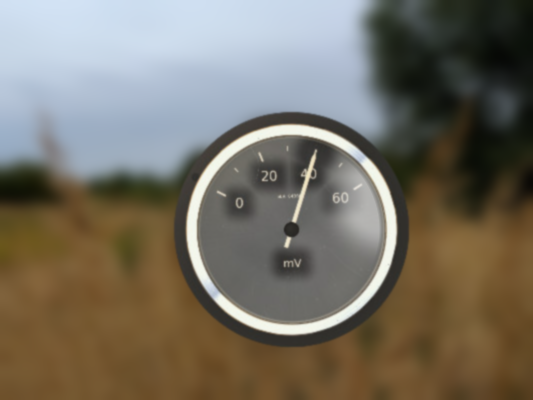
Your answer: 40 mV
